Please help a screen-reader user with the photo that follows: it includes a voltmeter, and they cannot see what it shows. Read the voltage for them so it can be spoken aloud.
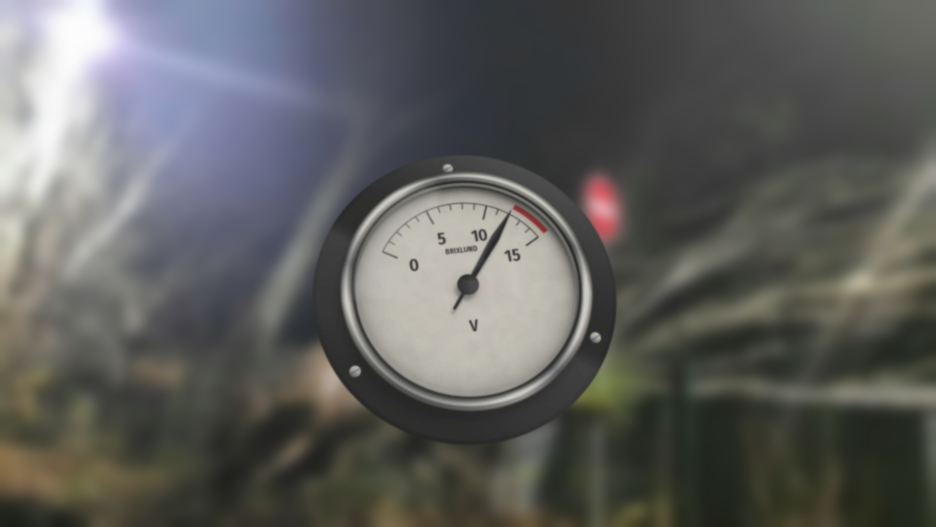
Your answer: 12 V
